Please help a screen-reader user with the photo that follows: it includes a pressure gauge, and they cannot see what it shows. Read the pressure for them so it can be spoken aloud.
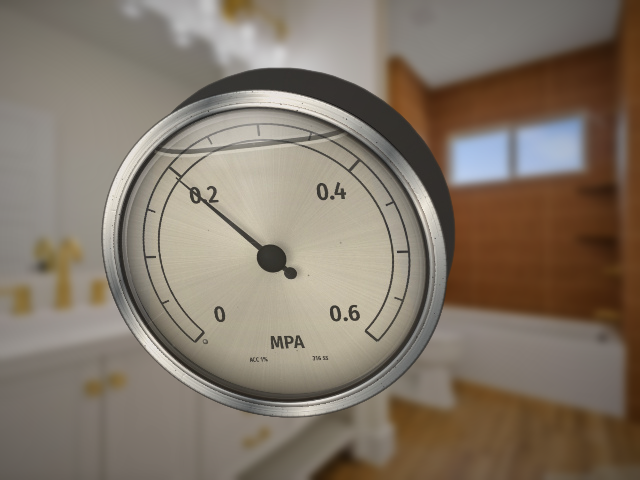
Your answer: 0.2 MPa
